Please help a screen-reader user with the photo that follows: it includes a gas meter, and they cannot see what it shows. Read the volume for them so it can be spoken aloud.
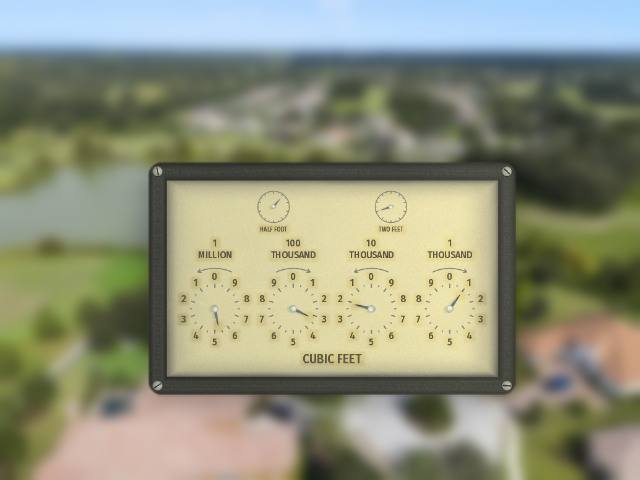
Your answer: 532100 ft³
